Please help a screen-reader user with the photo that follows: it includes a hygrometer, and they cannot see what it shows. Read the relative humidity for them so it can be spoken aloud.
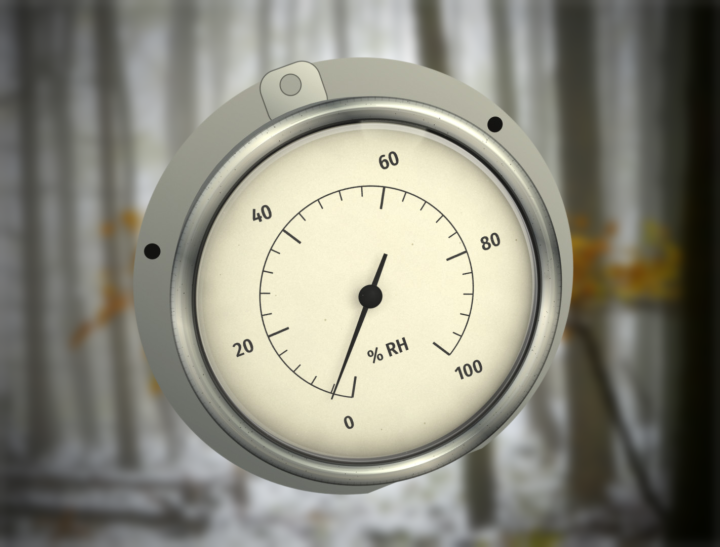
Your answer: 4 %
